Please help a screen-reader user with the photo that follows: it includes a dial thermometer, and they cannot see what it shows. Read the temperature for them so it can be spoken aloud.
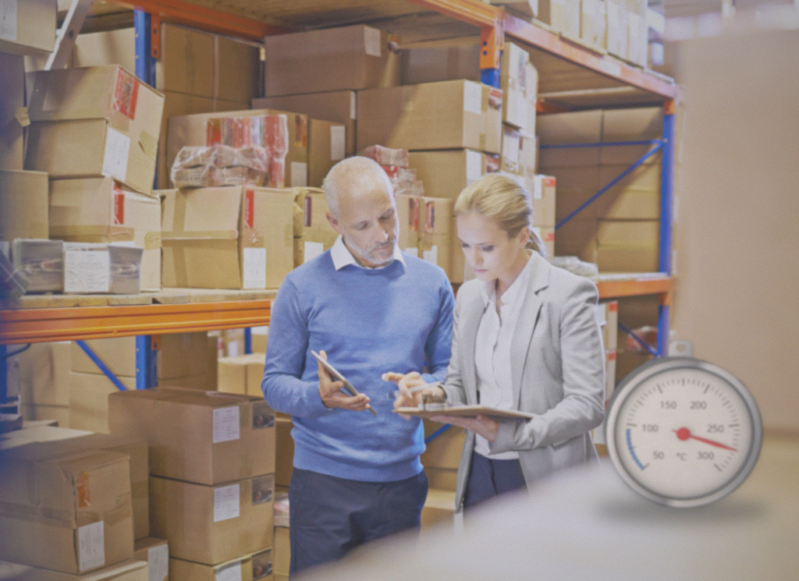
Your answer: 275 °C
